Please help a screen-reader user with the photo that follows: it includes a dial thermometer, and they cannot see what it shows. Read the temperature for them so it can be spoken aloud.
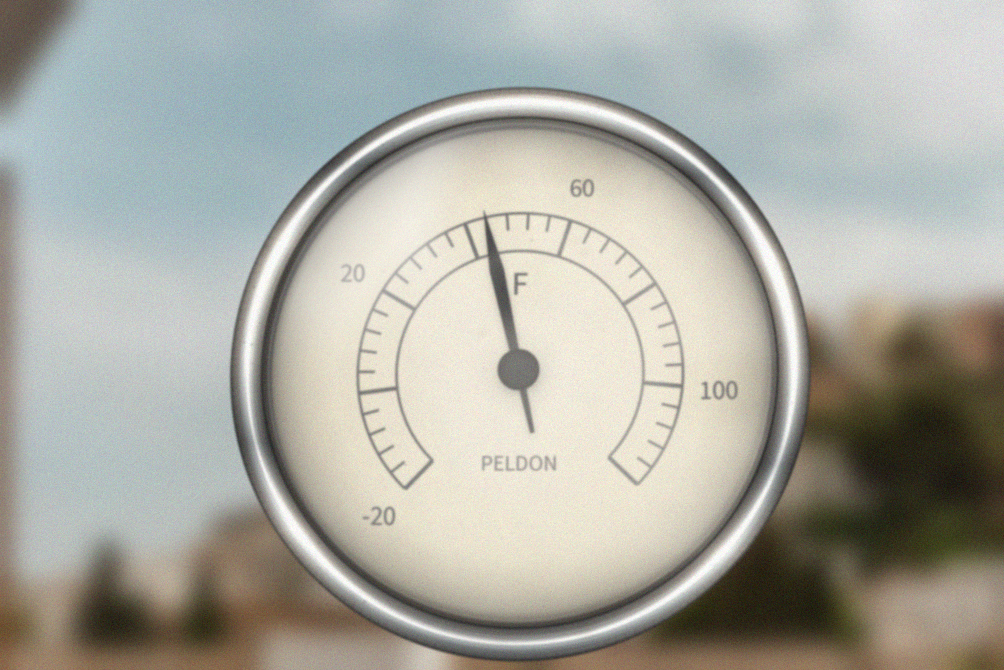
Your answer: 44 °F
